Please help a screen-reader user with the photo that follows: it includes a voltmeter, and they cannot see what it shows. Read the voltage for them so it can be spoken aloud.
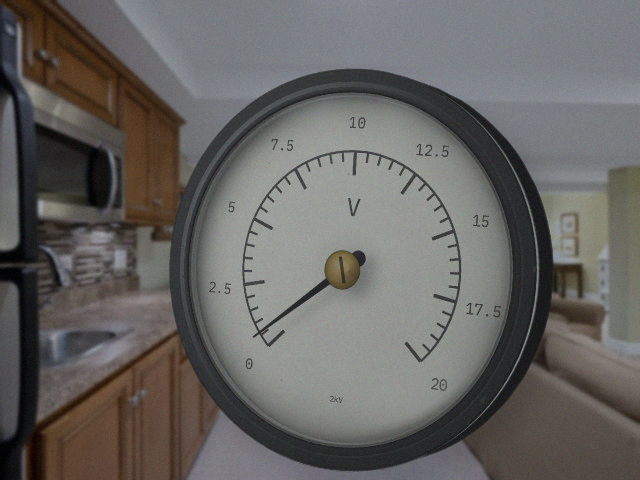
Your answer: 0.5 V
